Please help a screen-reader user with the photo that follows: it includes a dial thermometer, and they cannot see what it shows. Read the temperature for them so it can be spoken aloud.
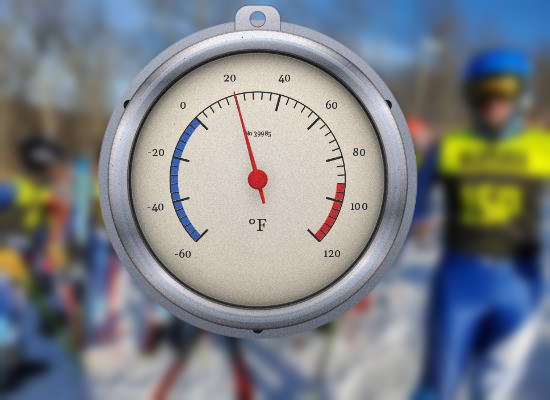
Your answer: 20 °F
